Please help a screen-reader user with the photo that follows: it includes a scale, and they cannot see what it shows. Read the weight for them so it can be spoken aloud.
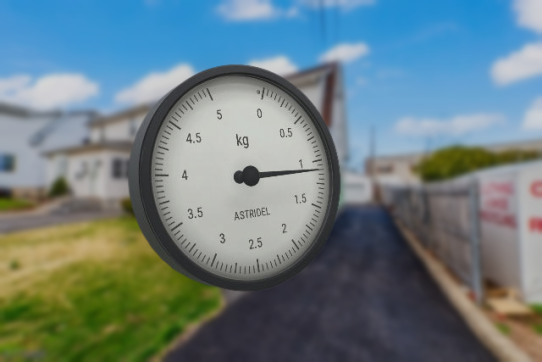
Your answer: 1.1 kg
